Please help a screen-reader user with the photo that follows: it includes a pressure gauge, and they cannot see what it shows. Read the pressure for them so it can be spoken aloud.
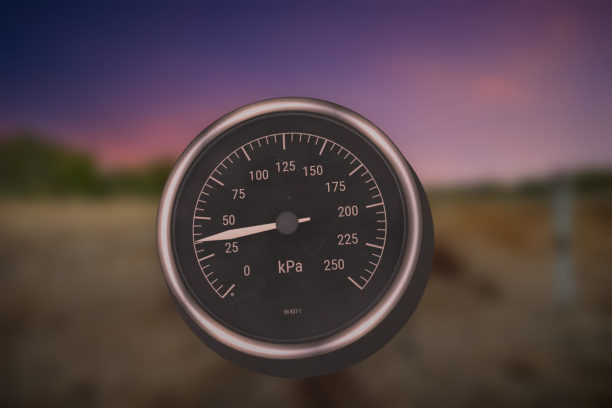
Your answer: 35 kPa
